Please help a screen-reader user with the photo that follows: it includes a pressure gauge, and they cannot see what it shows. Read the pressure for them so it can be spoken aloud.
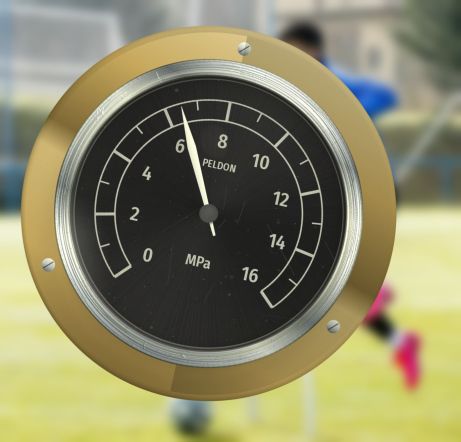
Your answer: 6.5 MPa
